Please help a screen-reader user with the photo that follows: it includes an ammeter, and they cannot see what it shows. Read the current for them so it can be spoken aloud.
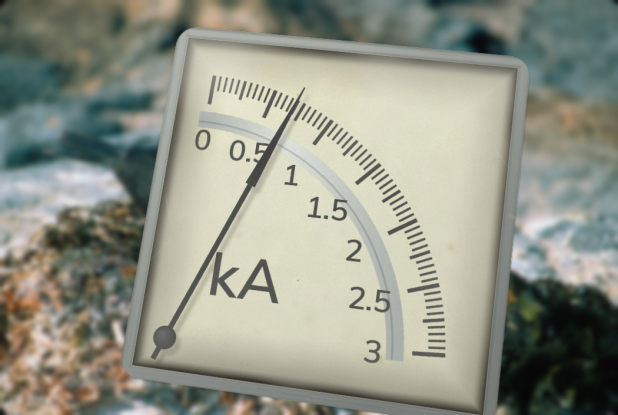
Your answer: 0.7 kA
